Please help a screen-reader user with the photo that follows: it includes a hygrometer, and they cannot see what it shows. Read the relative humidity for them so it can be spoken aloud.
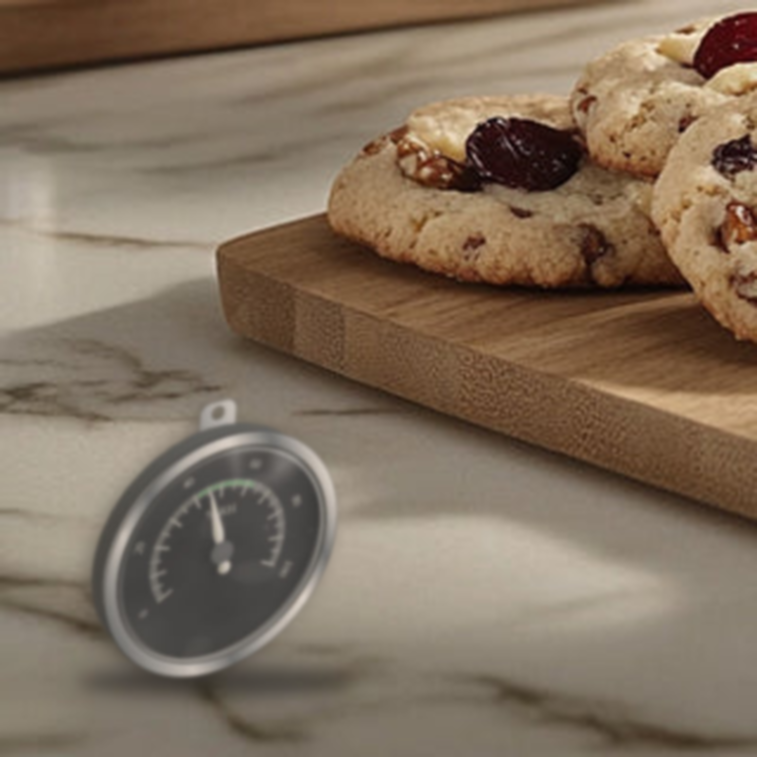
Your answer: 45 %
